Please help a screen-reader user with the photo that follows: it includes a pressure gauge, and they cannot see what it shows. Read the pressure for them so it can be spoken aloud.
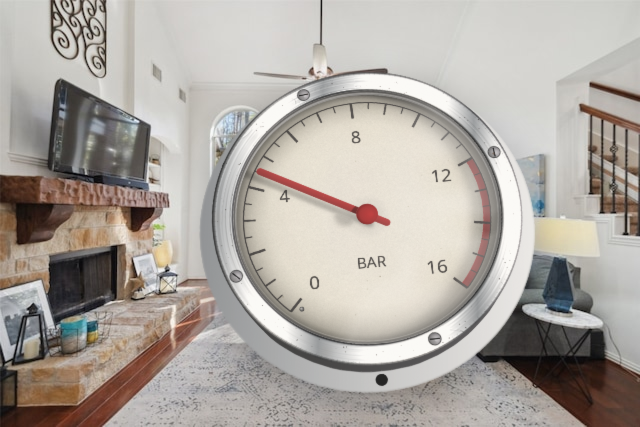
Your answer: 4.5 bar
